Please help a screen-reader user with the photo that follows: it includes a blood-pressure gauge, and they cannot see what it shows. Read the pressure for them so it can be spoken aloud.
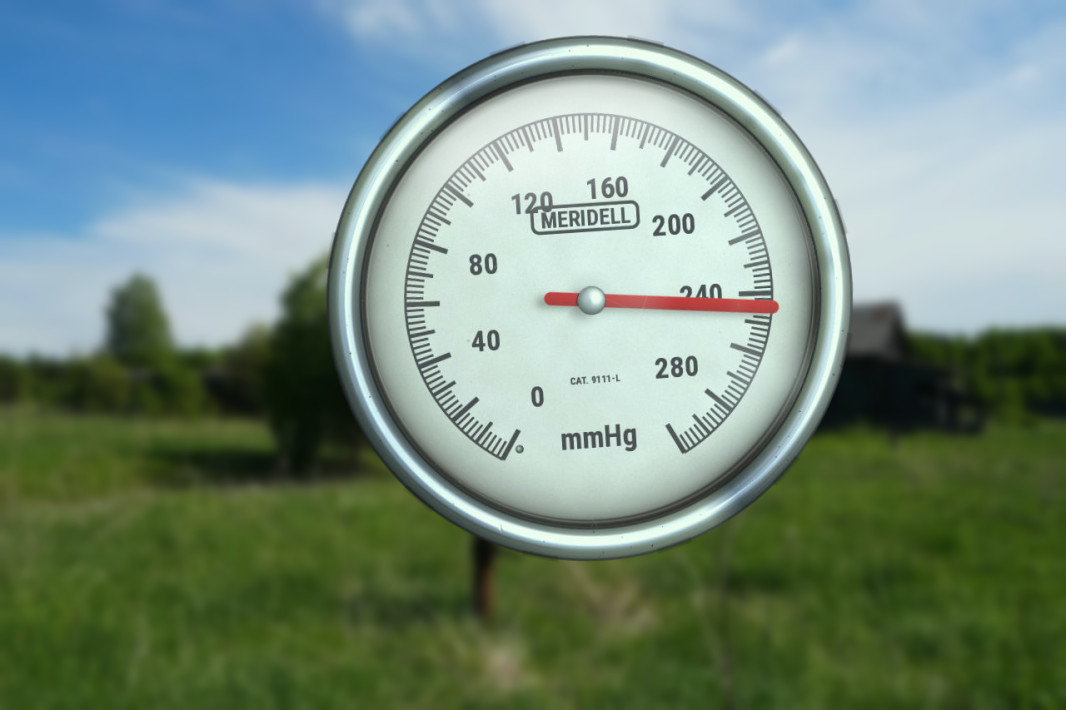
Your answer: 244 mmHg
